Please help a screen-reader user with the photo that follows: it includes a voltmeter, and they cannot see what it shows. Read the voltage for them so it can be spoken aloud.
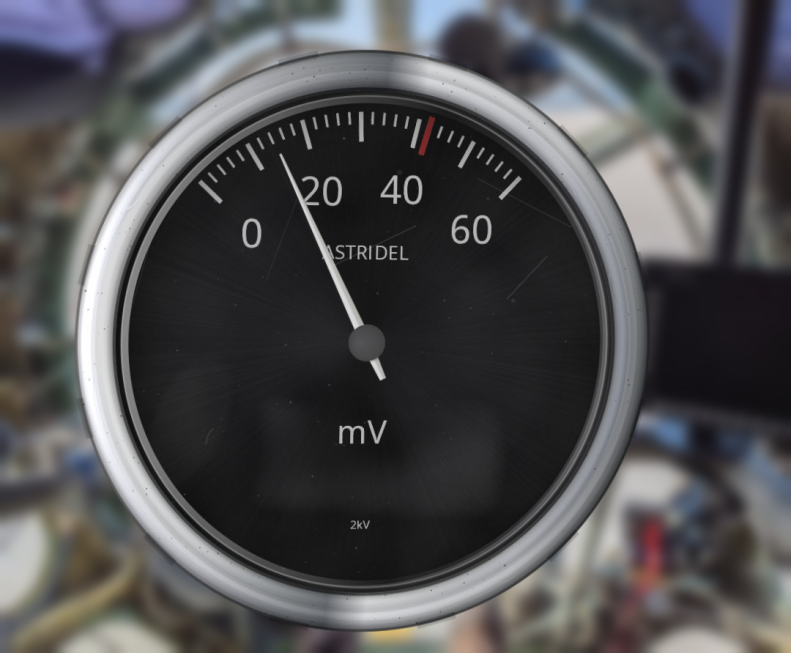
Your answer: 14 mV
